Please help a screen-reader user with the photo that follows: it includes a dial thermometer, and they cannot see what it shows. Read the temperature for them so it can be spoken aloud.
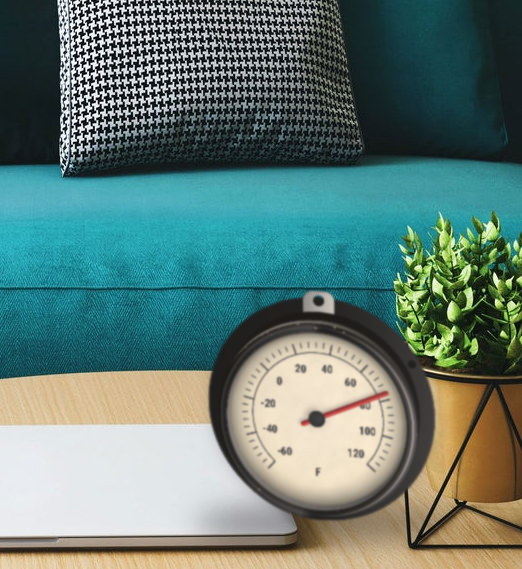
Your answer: 76 °F
